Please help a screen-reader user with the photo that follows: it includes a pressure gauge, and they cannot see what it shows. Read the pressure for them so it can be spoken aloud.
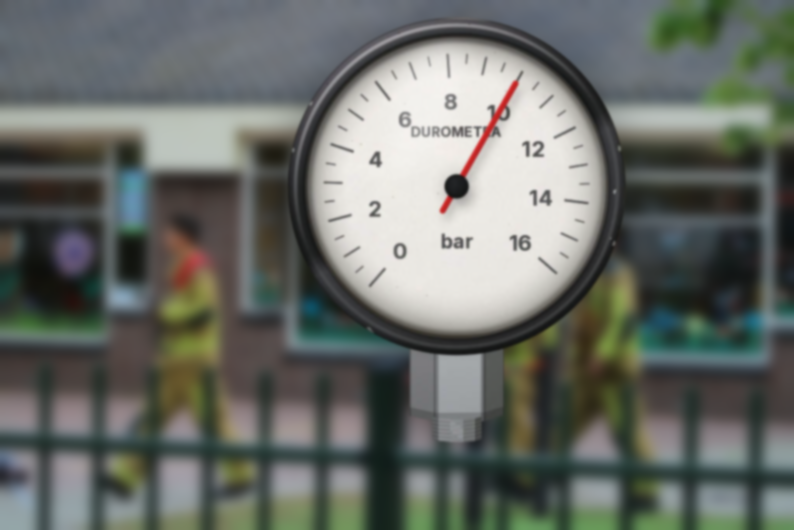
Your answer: 10 bar
